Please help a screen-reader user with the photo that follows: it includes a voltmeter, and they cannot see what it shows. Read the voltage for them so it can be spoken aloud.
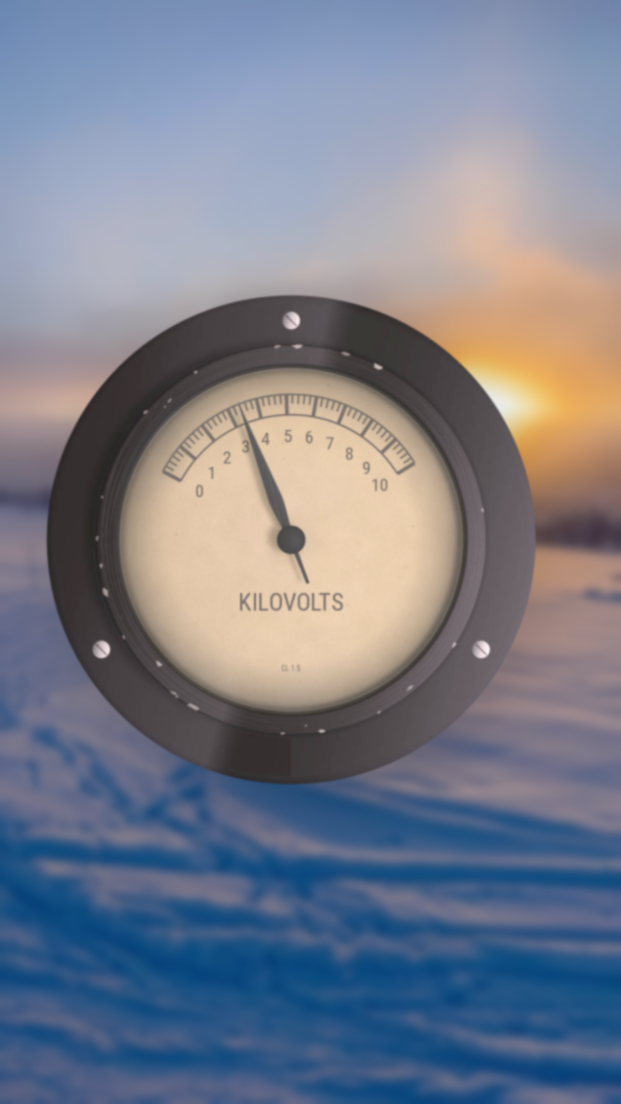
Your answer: 3.4 kV
